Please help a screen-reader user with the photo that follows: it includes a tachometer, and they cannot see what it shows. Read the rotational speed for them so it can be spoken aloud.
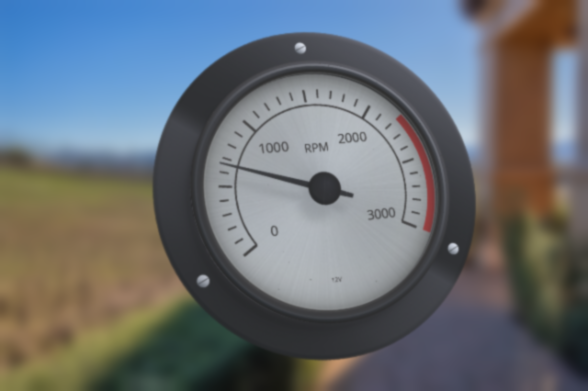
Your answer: 650 rpm
